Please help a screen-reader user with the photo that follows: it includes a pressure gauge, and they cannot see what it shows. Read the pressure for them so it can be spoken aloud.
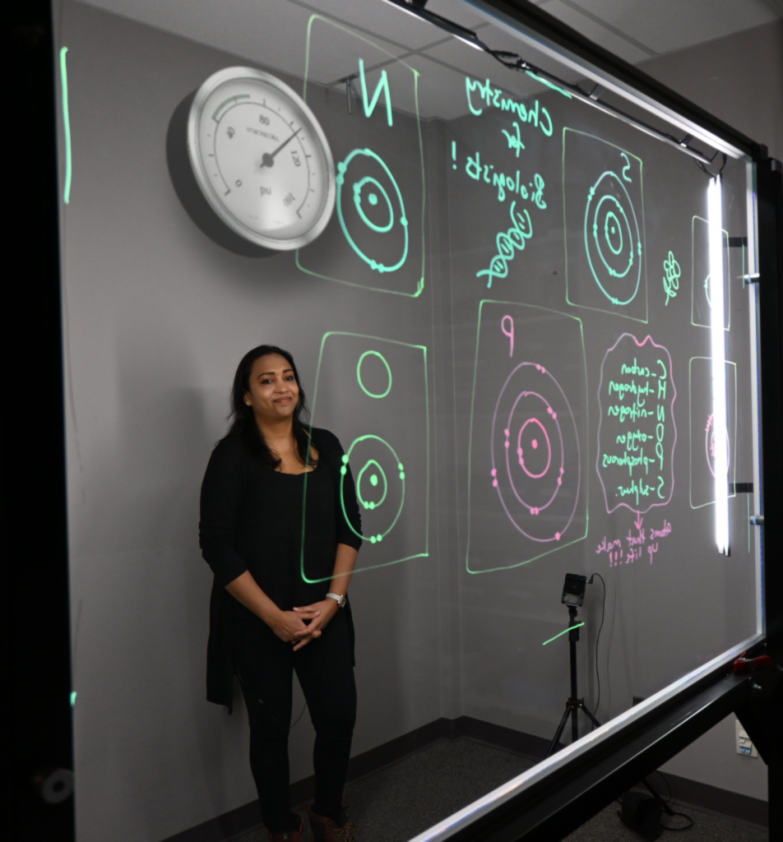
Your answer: 105 psi
